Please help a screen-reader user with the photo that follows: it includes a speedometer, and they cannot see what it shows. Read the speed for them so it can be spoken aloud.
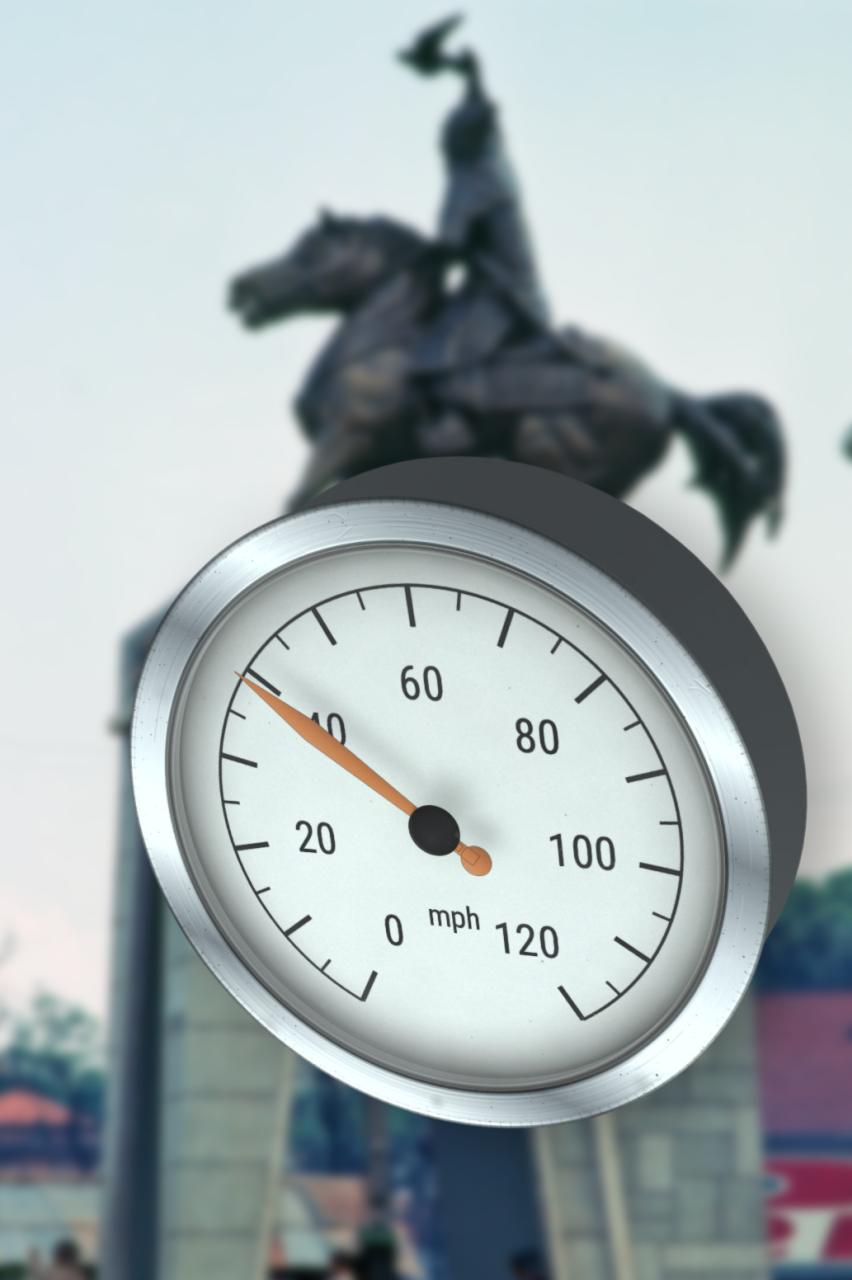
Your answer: 40 mph
